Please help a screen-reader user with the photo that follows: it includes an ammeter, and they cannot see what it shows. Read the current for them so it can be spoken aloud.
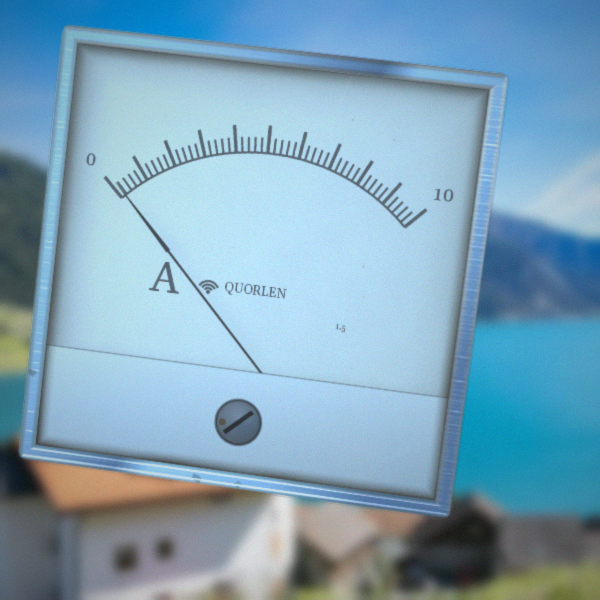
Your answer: 0.2 A
